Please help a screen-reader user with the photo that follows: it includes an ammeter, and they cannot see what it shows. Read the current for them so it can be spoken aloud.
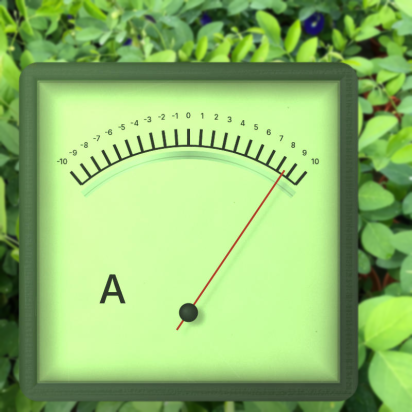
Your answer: 8.5 A
